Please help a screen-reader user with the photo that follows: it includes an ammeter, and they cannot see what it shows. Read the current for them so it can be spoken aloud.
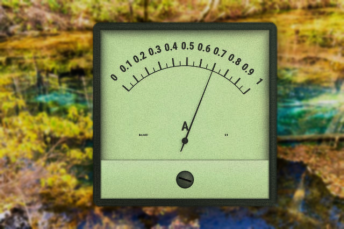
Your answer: 0.7 A
